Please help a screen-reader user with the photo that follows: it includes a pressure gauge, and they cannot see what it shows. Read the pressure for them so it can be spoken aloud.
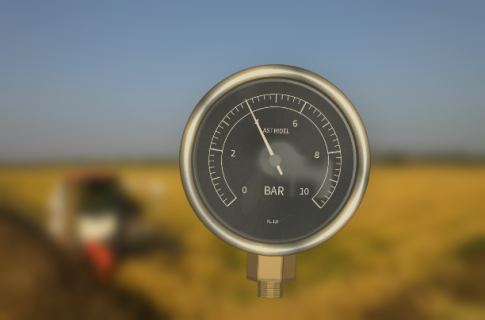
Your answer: 4 bar
